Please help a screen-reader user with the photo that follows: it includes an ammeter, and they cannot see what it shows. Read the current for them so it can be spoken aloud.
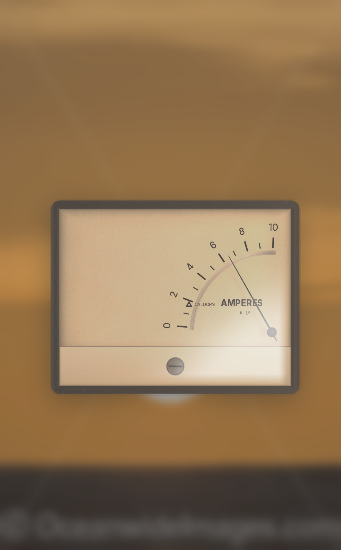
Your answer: 6.5 A
